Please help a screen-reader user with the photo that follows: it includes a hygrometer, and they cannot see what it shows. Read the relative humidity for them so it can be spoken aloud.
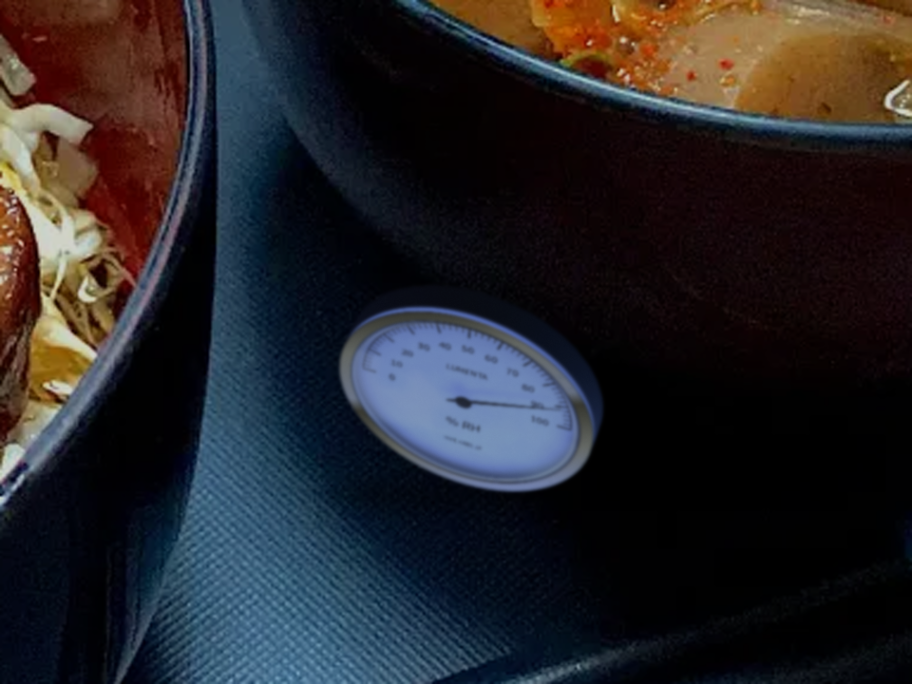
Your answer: 90 %
